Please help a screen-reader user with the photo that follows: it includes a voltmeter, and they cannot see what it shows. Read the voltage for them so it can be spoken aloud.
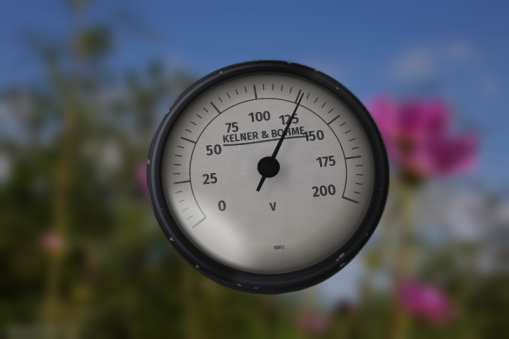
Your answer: 127.5 V
